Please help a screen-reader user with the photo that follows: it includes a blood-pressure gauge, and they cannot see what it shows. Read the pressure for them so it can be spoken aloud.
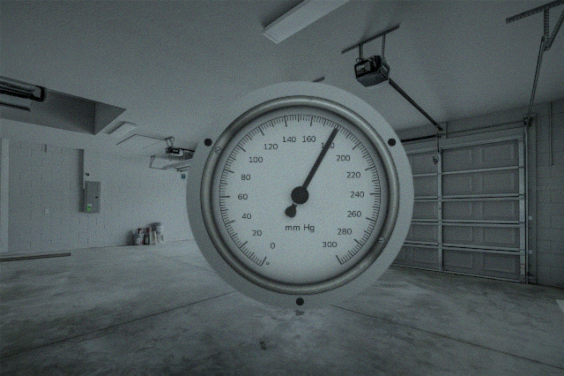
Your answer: 180 mmHg
